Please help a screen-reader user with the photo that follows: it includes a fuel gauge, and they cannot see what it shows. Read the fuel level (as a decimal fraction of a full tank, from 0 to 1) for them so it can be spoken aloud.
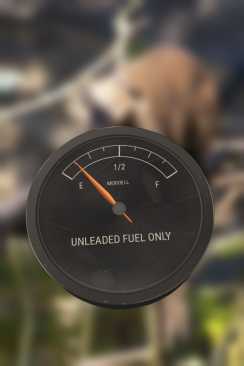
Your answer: 0.125
